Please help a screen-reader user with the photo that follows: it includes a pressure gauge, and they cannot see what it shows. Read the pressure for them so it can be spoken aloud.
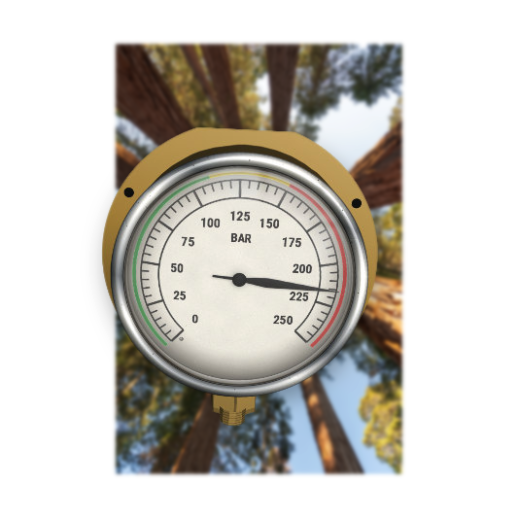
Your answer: 215 bar
